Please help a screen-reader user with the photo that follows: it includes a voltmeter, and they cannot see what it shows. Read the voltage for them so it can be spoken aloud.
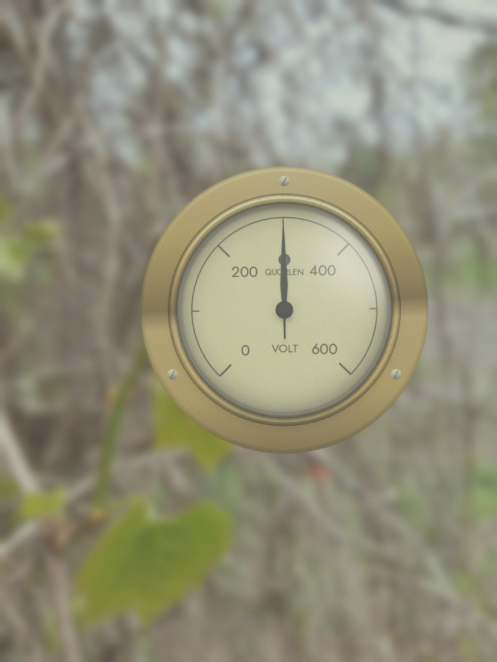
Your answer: 300 V
